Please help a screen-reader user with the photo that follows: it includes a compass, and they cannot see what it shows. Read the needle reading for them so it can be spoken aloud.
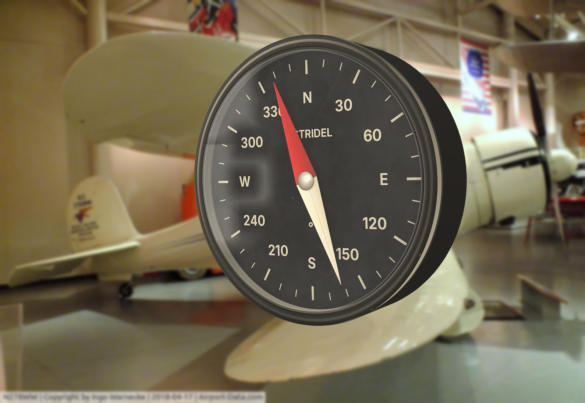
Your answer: 340 °
